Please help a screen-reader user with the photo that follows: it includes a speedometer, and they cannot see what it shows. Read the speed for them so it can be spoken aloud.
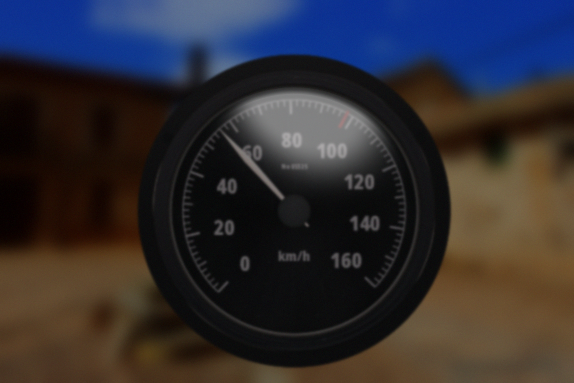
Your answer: 56 km/h
